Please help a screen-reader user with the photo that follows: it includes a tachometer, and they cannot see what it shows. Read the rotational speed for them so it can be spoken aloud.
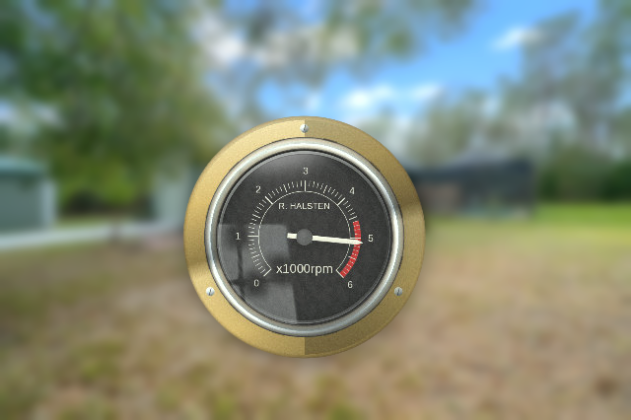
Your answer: 5100 rpm
